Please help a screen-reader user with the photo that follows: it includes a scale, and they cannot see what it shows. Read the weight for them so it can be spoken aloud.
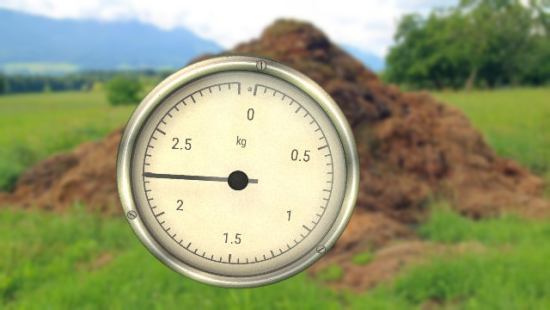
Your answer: 2.25 kg
